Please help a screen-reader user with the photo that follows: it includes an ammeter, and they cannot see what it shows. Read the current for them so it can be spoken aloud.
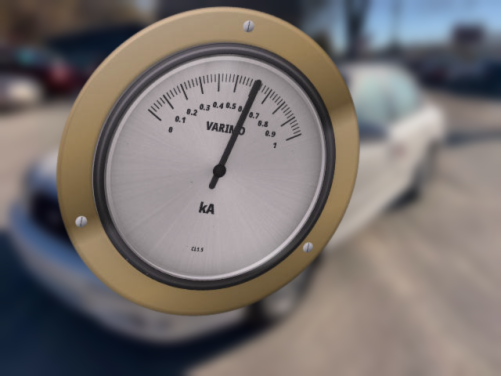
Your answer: 0.6 kA
